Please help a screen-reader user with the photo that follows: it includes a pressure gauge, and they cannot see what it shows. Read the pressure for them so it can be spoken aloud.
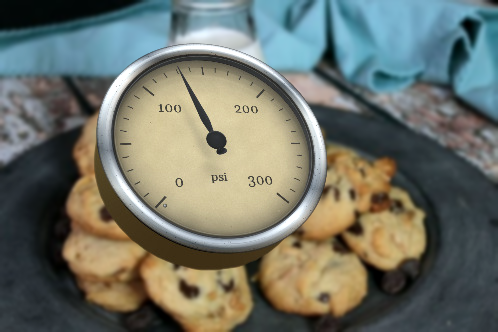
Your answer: 130 psi
